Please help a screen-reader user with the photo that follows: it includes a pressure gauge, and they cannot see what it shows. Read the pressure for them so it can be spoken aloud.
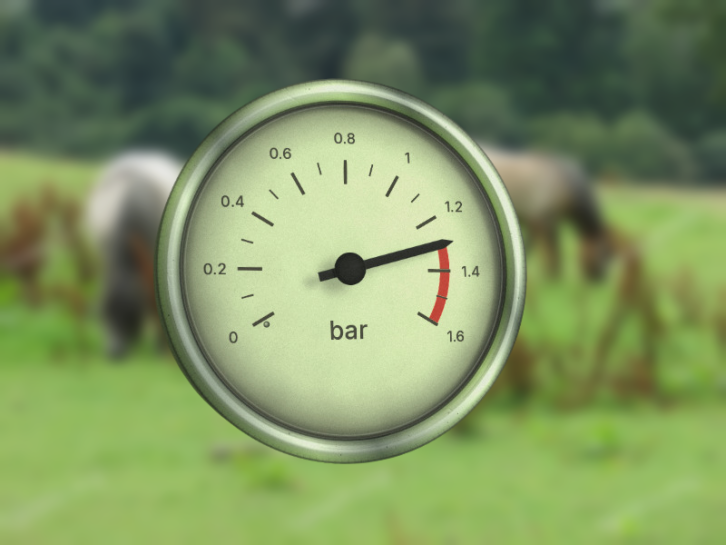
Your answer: 1.3 bar
